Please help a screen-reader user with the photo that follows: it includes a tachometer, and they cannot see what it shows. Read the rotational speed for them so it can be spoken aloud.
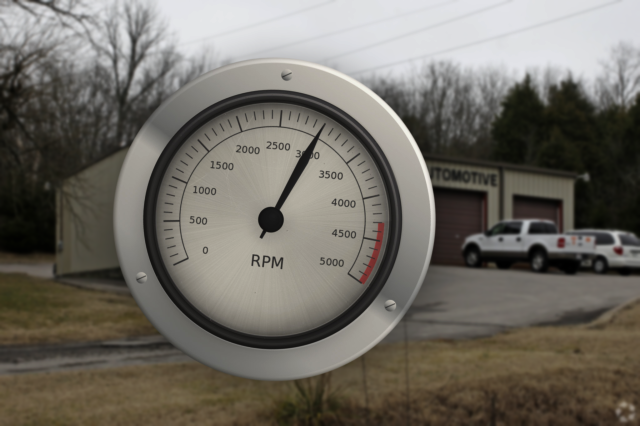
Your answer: 3000 rpm
